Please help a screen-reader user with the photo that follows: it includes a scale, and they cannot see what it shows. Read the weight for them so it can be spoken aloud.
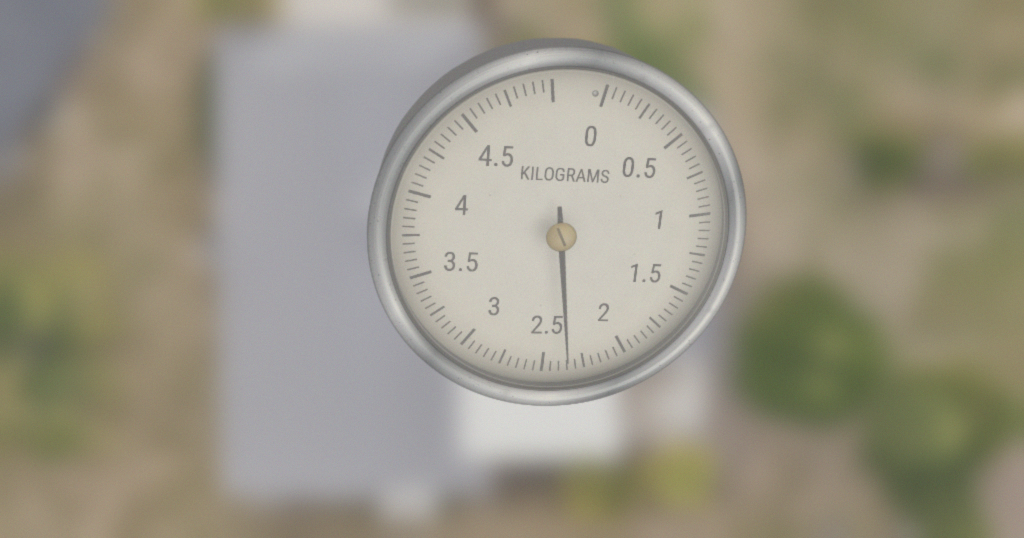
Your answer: 2.35 kg
